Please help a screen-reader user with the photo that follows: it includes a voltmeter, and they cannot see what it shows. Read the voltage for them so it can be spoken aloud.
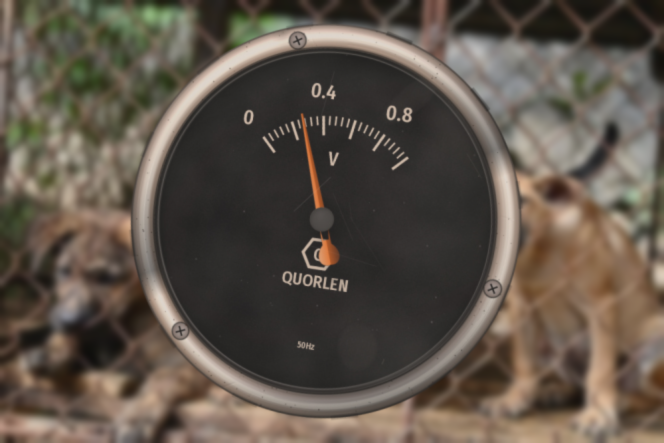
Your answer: 0.28 V
